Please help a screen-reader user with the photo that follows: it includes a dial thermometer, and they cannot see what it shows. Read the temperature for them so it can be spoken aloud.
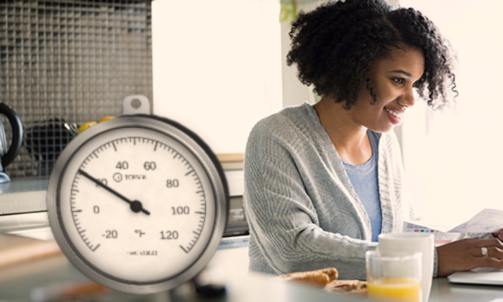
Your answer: 20 °F
